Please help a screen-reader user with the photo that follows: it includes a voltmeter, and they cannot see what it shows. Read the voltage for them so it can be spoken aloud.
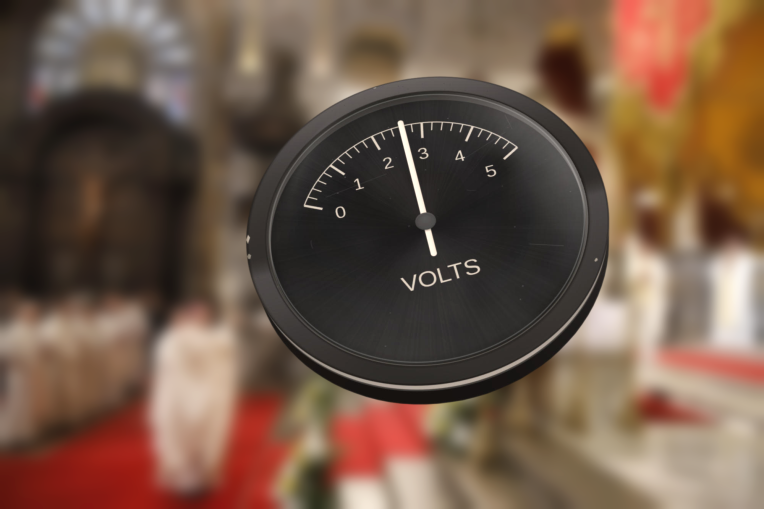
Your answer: 2.6 V
